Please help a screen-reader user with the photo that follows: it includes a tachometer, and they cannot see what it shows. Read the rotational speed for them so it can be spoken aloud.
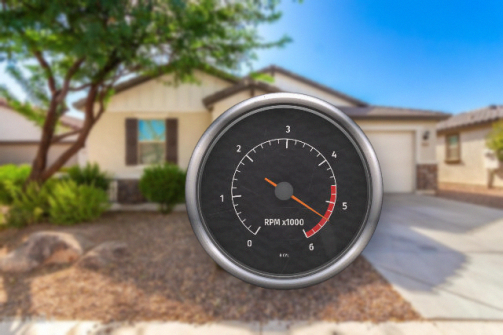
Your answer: 5400 rpm
